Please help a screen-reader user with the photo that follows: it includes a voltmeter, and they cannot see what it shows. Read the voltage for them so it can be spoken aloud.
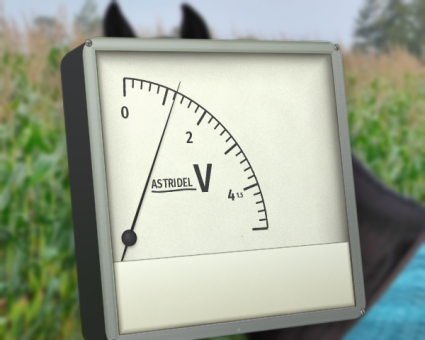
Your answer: 1.2 V
